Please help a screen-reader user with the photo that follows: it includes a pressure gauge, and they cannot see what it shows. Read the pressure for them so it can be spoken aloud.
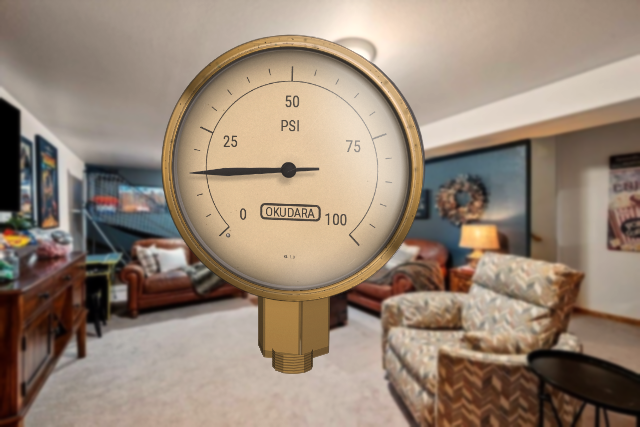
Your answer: 15 psi
